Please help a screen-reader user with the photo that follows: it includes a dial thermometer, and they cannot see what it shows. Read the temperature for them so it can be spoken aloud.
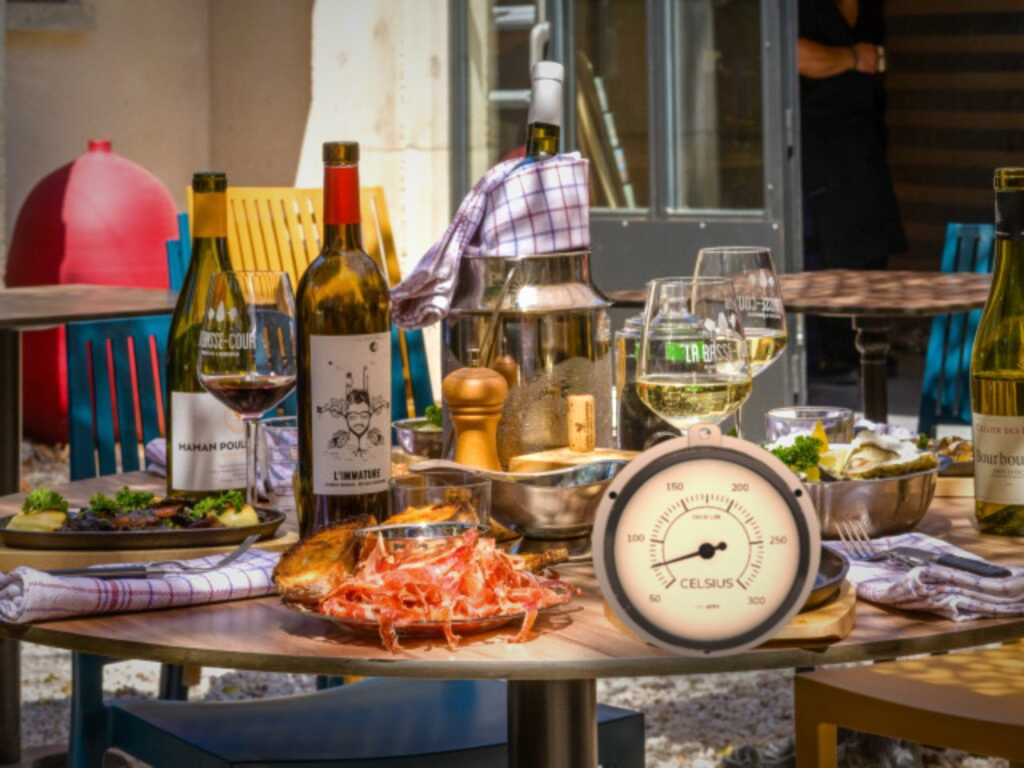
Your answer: 75 °C
